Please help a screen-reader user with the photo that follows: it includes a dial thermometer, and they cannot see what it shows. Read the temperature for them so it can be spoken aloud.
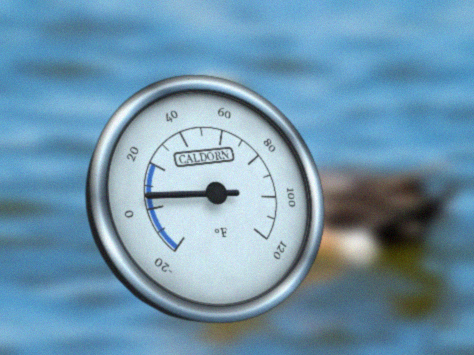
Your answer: 5 °F
